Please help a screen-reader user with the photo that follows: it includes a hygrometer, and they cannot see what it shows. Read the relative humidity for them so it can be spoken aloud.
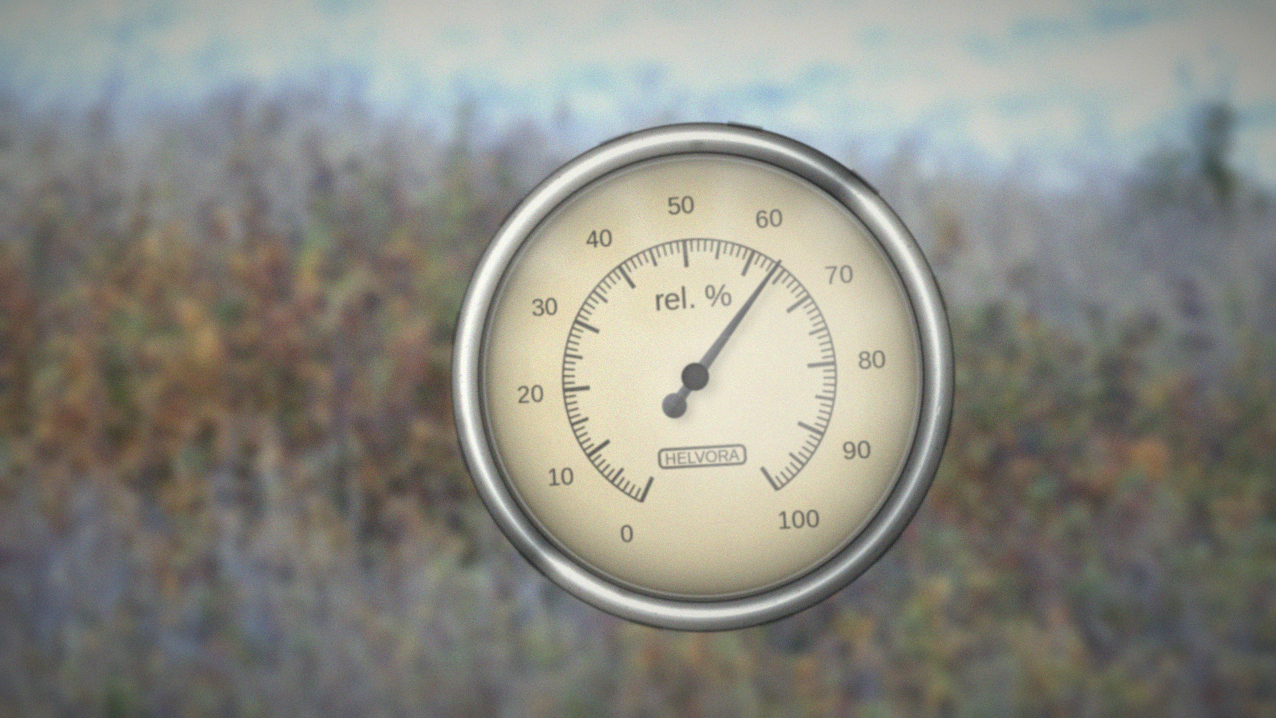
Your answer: 64 %
